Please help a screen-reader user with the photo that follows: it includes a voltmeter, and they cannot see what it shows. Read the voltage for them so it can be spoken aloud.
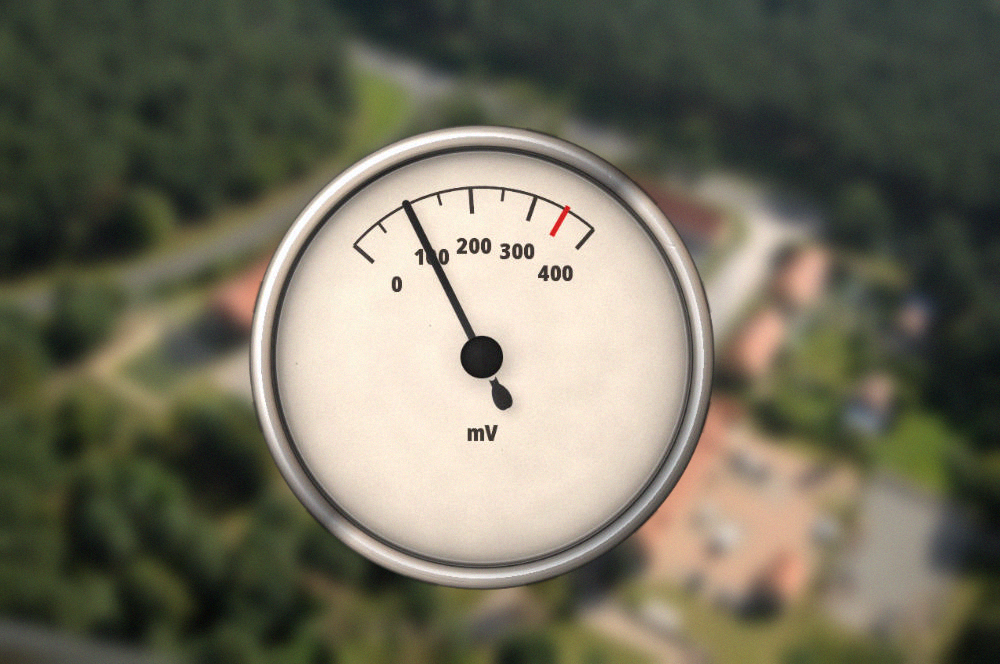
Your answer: 100 mV
